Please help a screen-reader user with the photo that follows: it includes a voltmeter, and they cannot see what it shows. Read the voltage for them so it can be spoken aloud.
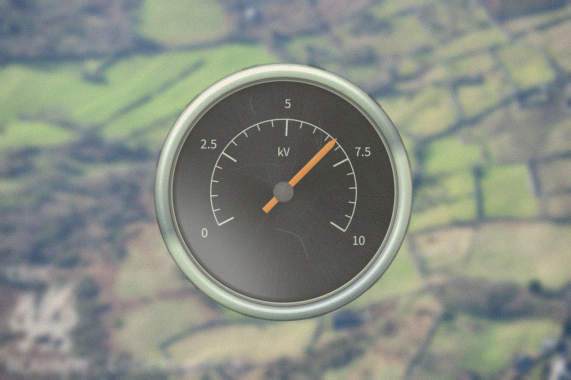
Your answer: 6.75 kV
